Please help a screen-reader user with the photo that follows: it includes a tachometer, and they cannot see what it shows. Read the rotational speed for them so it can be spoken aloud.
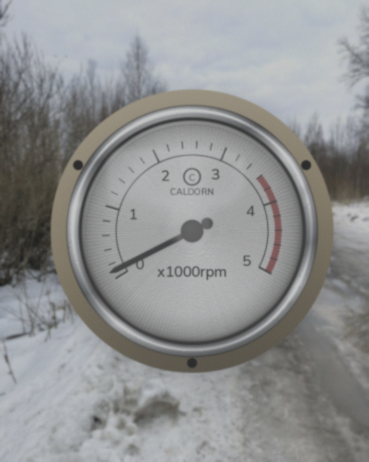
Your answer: 100 rpm
